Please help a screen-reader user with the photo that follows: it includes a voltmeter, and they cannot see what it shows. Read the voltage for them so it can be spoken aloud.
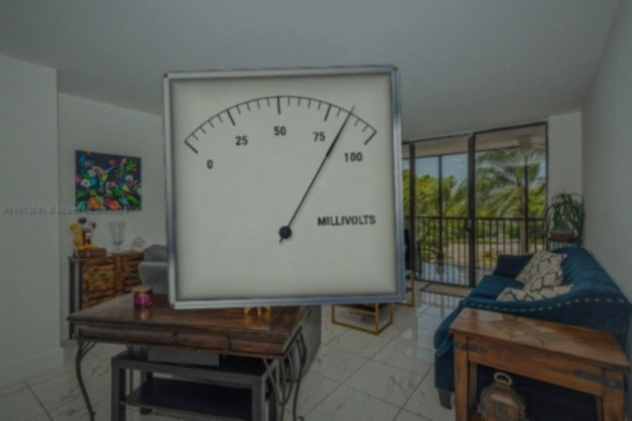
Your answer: 85 mV
